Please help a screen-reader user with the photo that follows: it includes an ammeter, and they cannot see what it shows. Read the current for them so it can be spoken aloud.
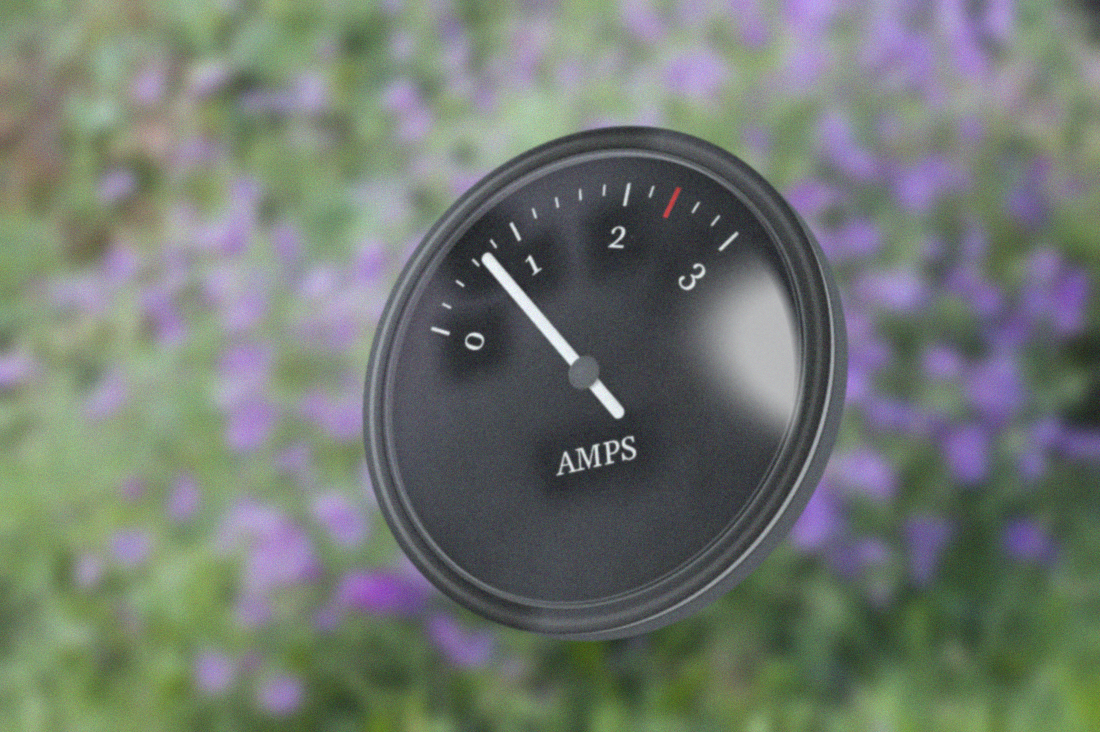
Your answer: 0.7 A
